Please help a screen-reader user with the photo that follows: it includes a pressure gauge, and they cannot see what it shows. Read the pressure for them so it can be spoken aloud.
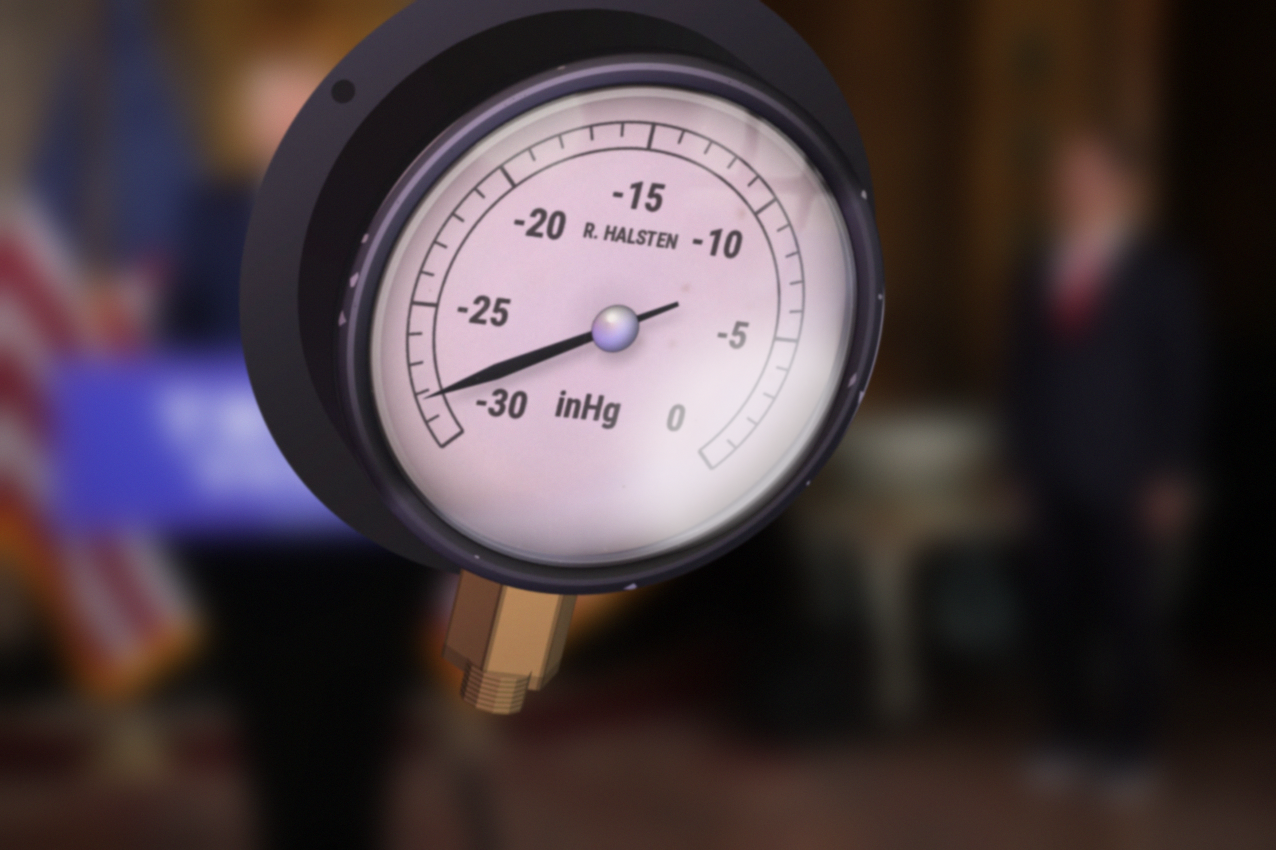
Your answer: -28 inHg
